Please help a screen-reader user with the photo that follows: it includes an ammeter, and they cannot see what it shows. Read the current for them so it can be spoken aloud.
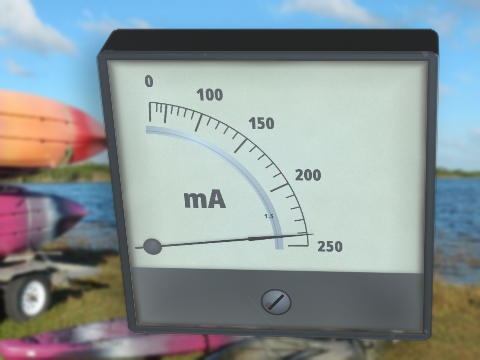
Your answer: 240 mA
